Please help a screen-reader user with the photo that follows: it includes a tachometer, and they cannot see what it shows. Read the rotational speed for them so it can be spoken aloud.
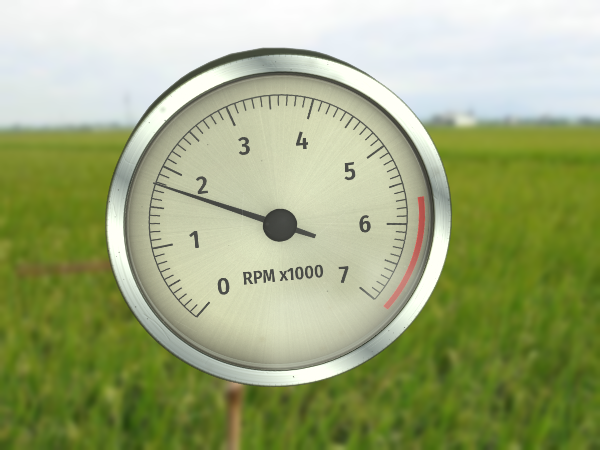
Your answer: 1800 rpm
